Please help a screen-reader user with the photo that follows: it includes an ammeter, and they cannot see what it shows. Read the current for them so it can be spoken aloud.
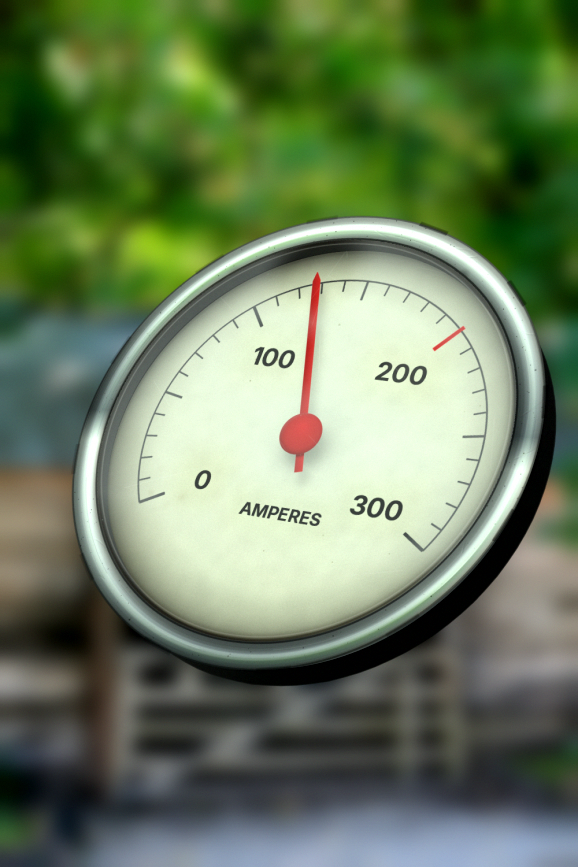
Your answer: 130 A
